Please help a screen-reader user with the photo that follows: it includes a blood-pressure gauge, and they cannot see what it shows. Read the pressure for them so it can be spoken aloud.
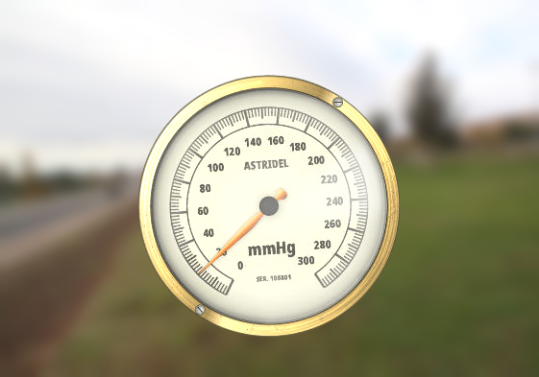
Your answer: 20 mmHg
